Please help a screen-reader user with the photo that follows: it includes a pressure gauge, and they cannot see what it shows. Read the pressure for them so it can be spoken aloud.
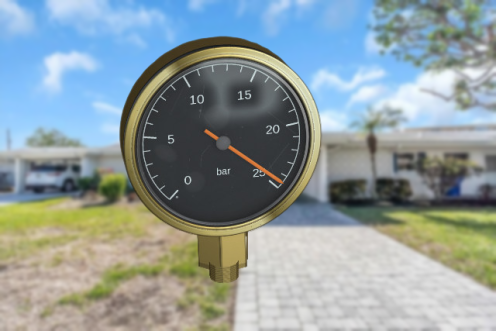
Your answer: 24.5 bar
